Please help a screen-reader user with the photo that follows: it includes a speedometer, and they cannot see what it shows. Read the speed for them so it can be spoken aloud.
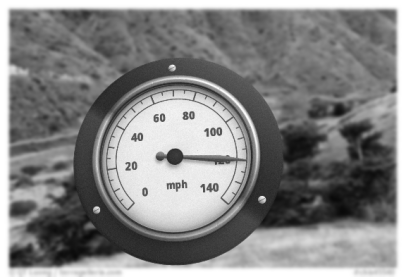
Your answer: 120 mph
